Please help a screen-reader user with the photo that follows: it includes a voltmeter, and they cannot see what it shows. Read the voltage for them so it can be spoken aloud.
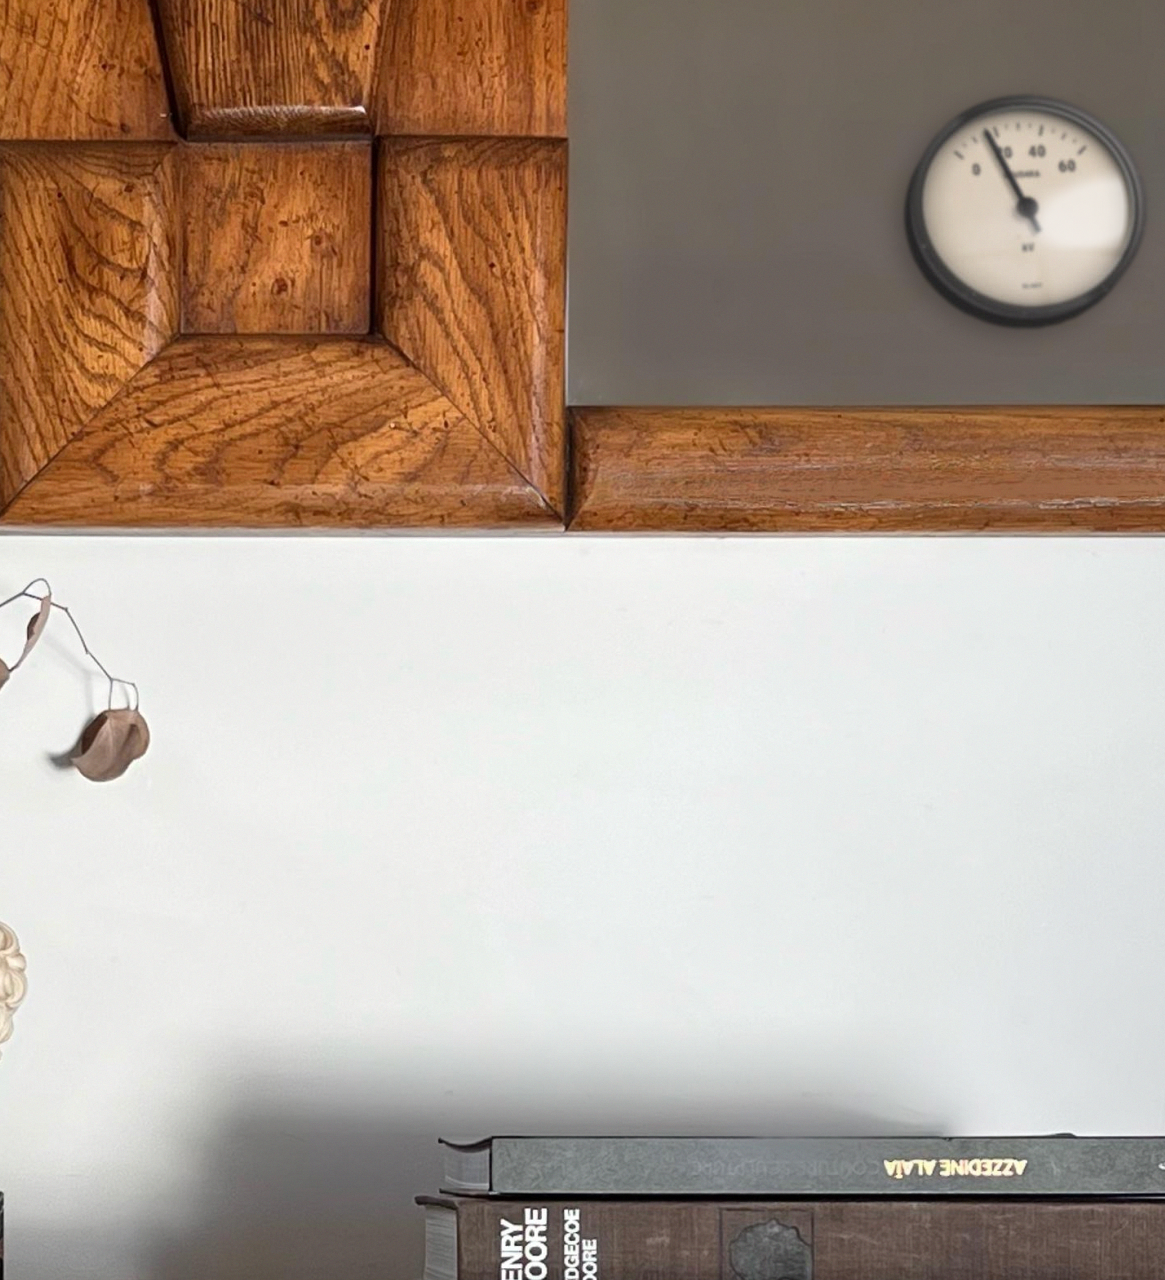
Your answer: 15 kV
